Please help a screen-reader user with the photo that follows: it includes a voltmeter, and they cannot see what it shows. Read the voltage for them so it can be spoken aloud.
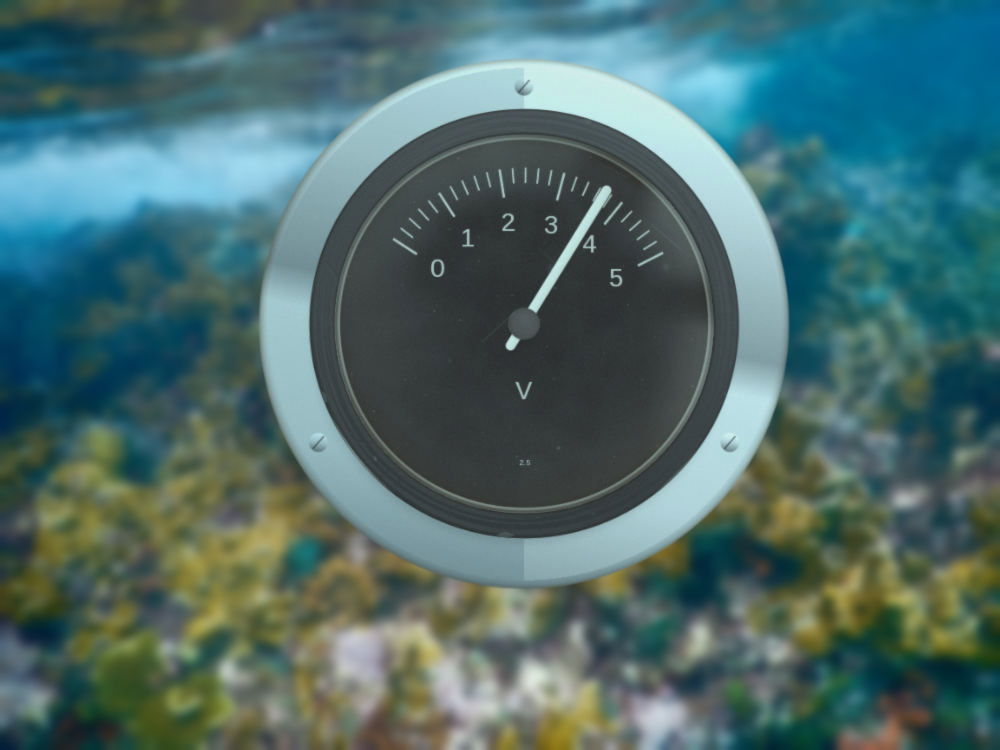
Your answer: 3.7 V
